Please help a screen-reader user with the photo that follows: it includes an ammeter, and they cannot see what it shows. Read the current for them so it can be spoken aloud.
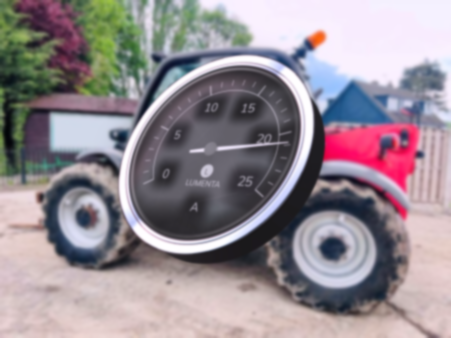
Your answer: 21 A
